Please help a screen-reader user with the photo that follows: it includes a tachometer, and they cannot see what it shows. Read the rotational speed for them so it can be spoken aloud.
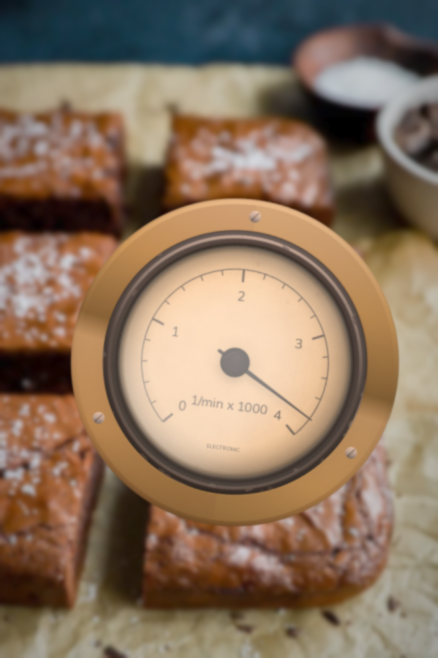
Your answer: 3800 rpm
